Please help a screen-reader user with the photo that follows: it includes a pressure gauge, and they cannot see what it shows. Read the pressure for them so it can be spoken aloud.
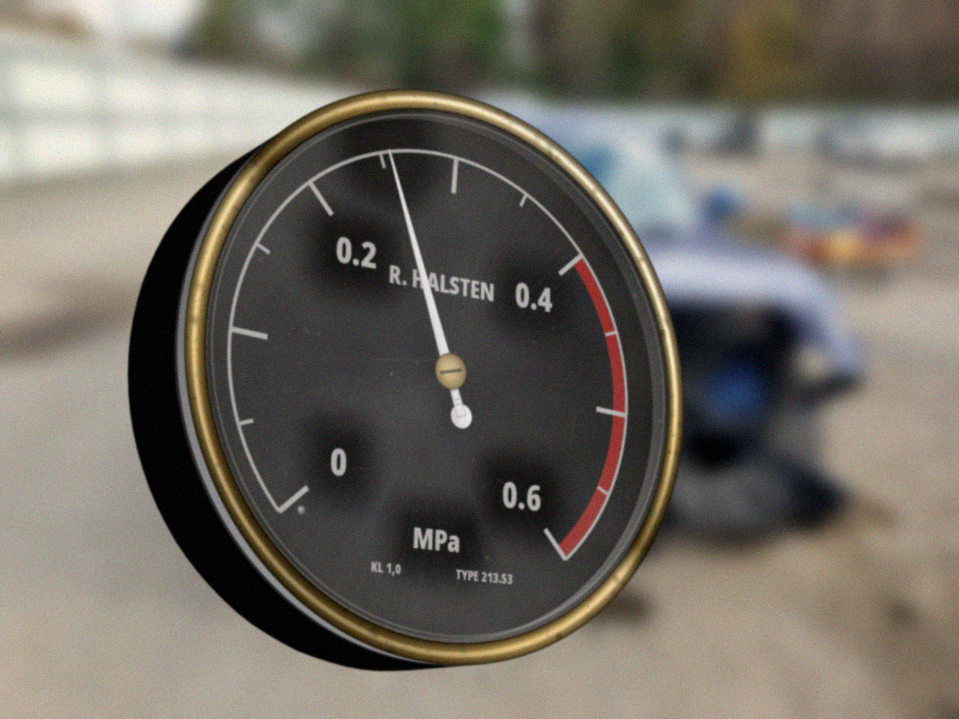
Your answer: 0.25 MPa
